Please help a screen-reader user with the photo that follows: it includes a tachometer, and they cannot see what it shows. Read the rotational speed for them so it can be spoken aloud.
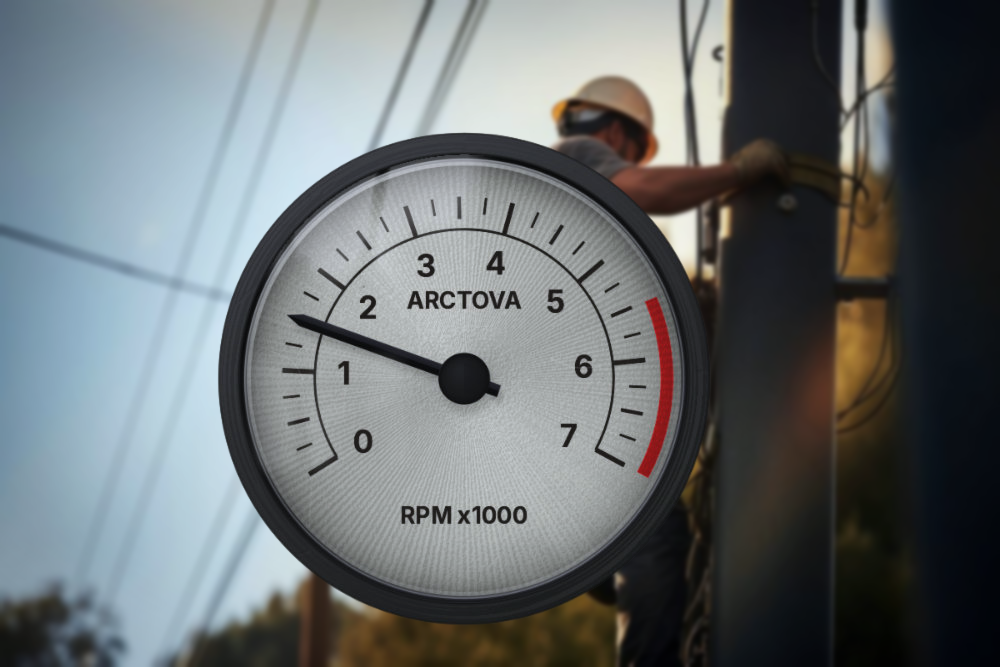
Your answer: 1500 rpm
